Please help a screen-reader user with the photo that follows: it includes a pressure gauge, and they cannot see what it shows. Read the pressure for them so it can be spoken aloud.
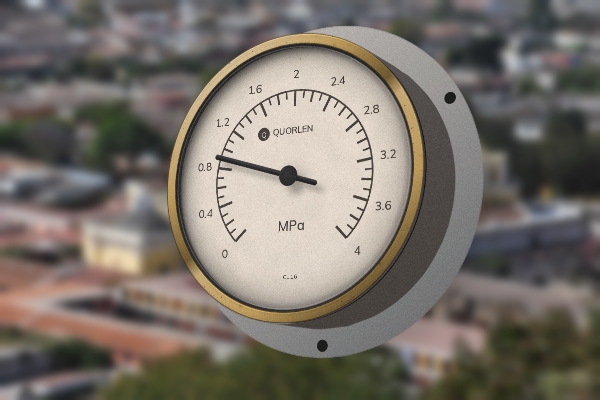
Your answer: 0.9 MPa
